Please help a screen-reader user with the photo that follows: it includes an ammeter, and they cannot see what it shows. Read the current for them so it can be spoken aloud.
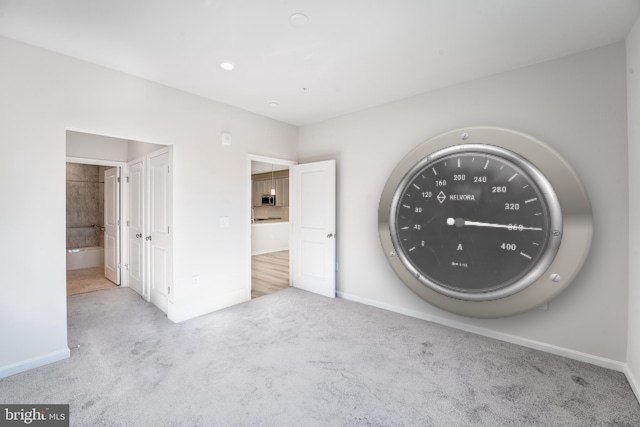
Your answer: 360 A
